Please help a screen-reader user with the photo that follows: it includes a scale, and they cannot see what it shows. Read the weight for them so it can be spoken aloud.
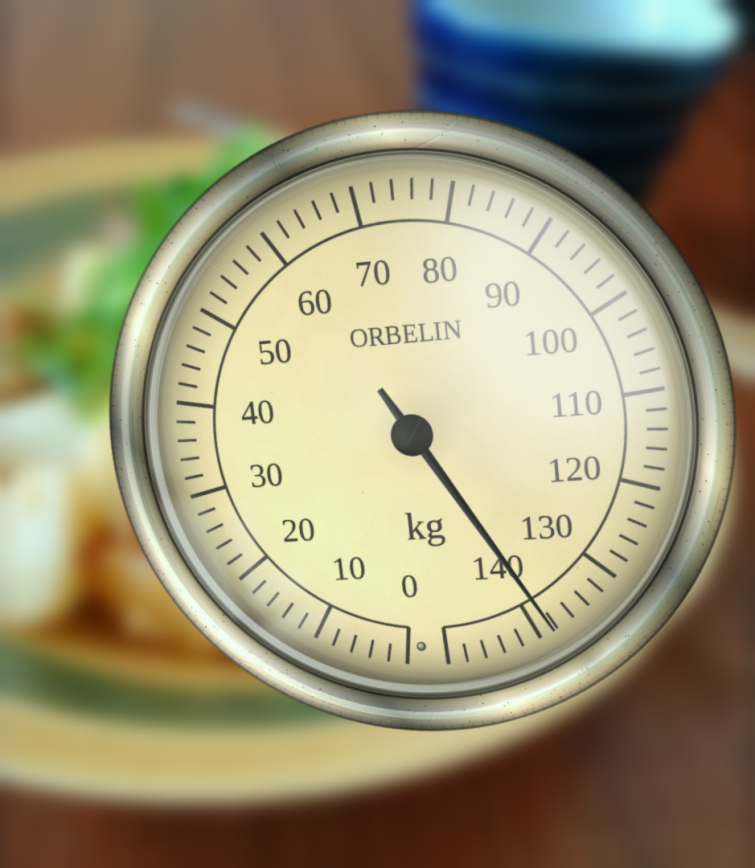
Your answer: 138 kg
